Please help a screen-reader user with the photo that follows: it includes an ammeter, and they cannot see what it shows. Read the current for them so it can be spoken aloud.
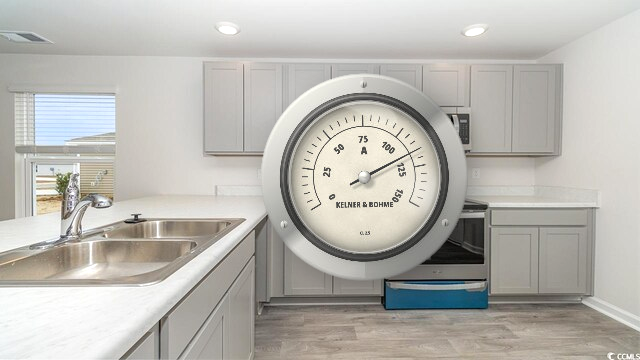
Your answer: 115 A
